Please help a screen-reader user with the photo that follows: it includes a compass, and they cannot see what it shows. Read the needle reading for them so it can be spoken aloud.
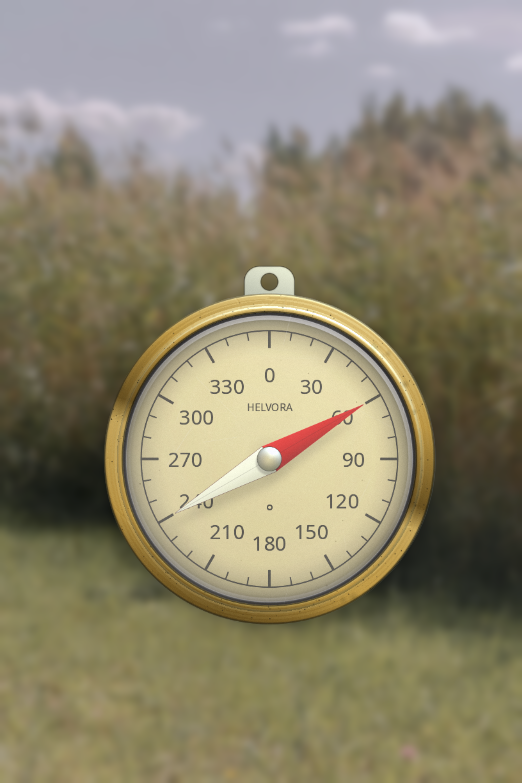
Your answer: 60 °
